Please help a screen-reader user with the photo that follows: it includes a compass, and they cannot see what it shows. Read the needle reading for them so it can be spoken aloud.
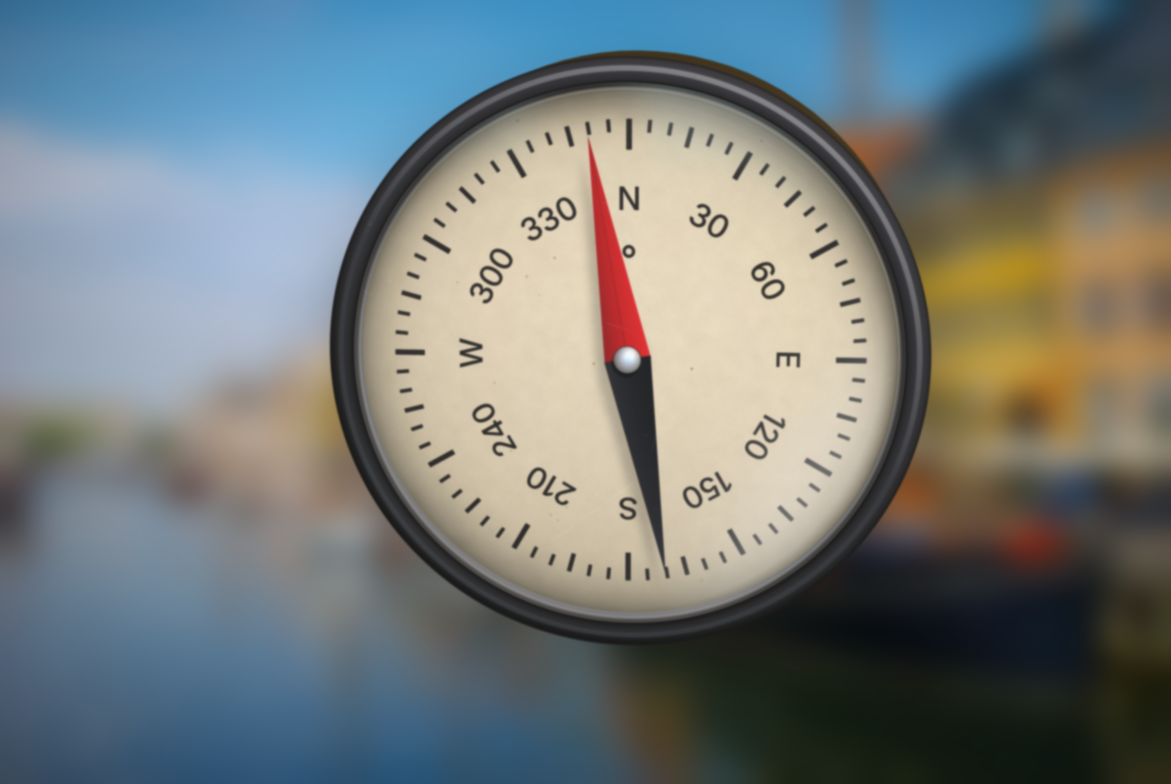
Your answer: 350 °
